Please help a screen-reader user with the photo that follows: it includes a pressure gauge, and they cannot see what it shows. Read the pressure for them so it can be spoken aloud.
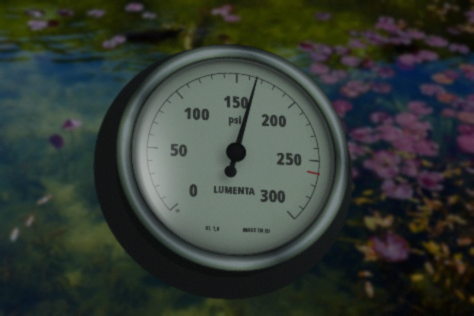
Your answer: 165 psi
